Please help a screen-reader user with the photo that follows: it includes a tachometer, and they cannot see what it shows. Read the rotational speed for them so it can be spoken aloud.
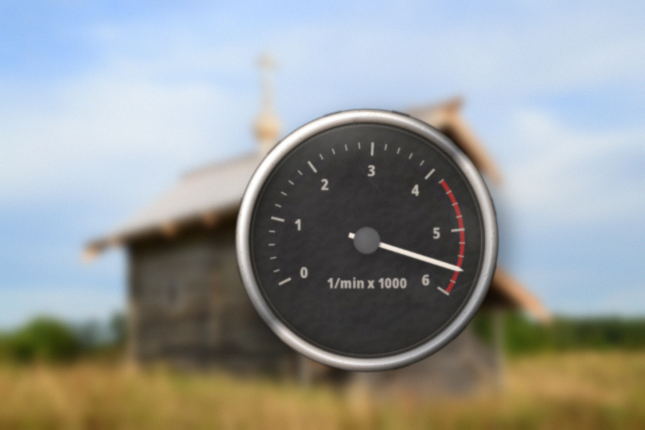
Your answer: 5600 rpm
